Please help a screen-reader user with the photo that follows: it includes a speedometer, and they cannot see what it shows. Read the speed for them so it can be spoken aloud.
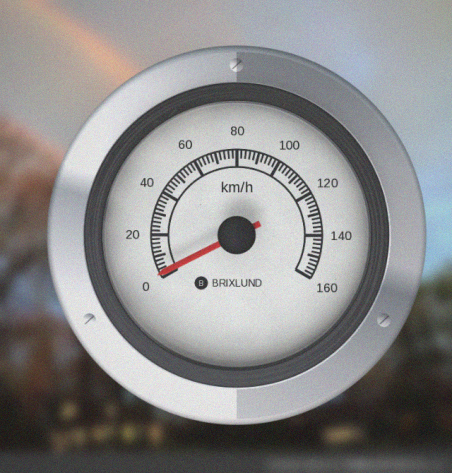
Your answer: 2 km/h
